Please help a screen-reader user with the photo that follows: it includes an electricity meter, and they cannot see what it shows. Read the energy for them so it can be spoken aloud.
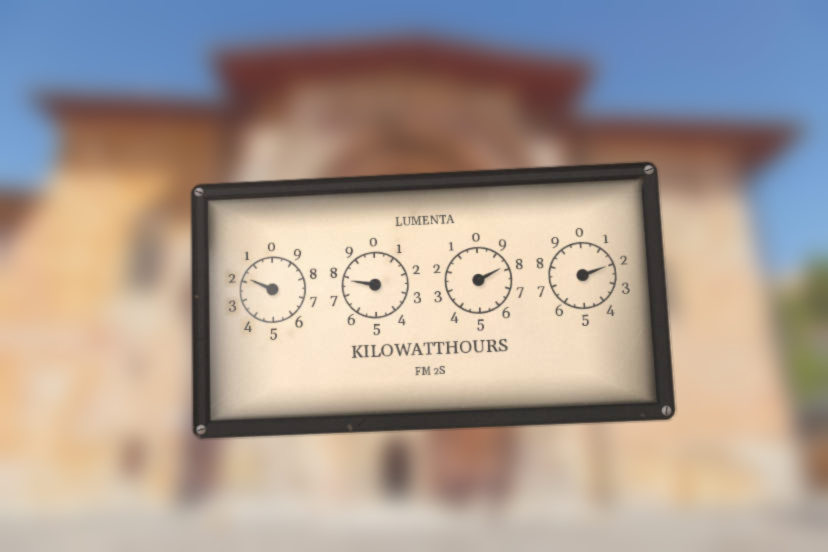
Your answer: 1782 kWh
